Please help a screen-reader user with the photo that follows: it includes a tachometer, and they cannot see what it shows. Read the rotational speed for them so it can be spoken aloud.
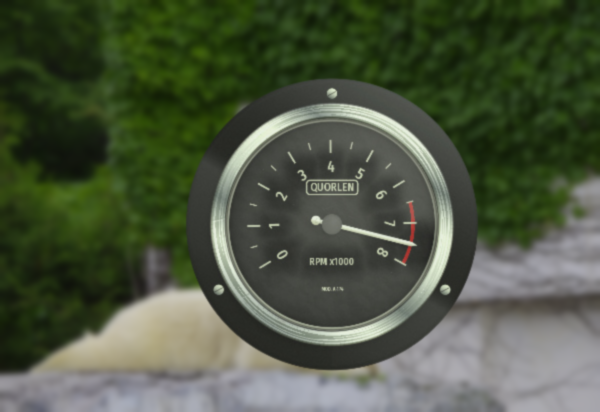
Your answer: 7500 rpm
